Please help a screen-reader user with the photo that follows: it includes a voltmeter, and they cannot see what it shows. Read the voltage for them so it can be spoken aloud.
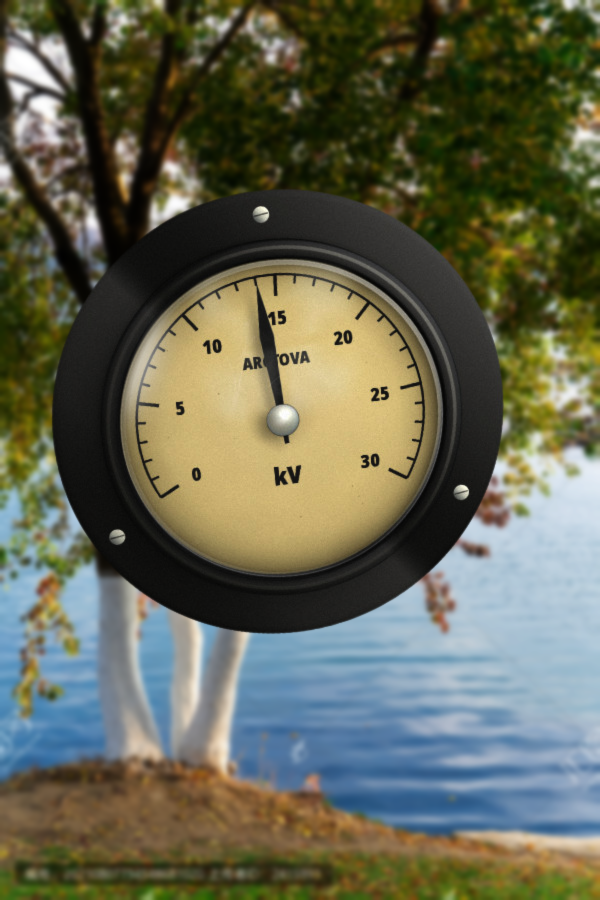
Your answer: 14 kV
